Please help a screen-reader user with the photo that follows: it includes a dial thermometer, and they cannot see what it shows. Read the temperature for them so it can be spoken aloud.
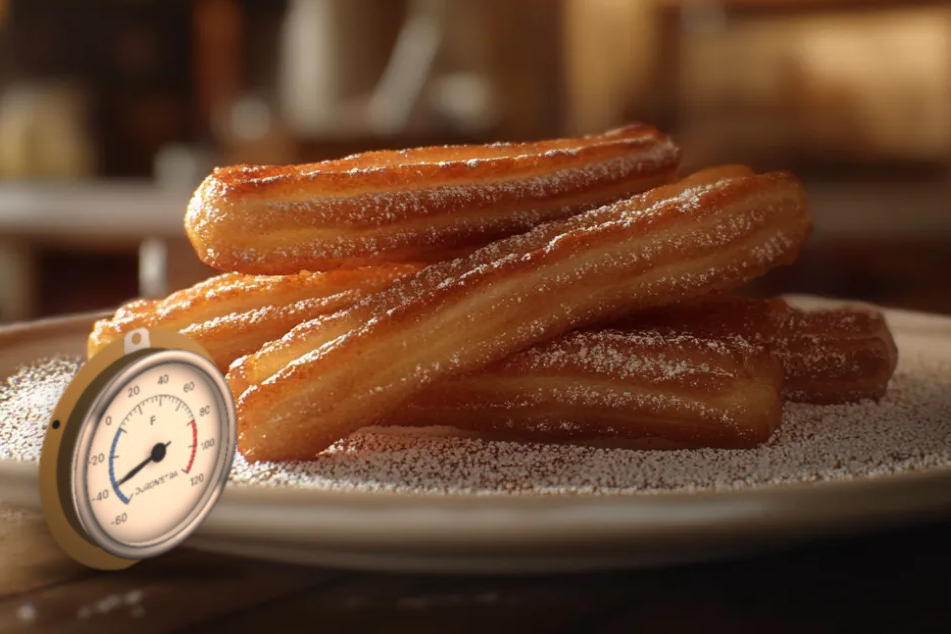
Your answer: -40 °F
